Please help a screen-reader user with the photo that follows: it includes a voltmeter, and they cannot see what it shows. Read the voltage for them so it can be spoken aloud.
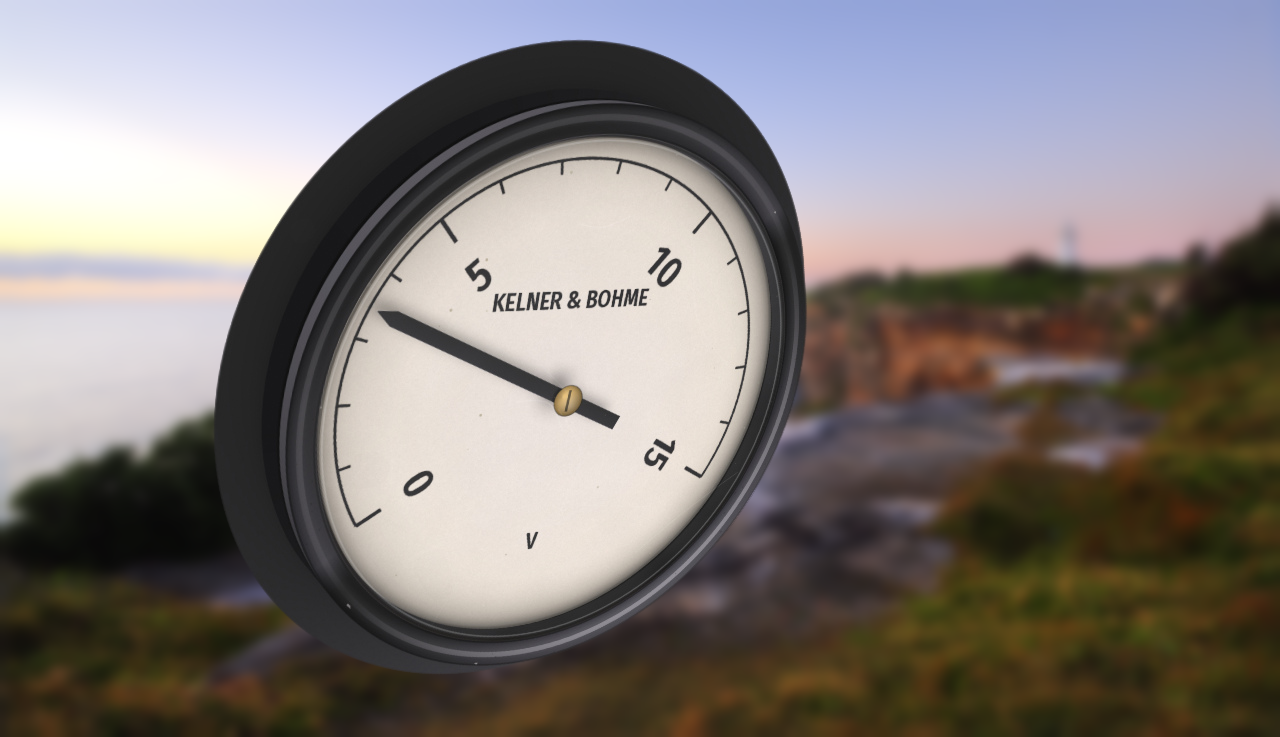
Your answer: 3.5 V
